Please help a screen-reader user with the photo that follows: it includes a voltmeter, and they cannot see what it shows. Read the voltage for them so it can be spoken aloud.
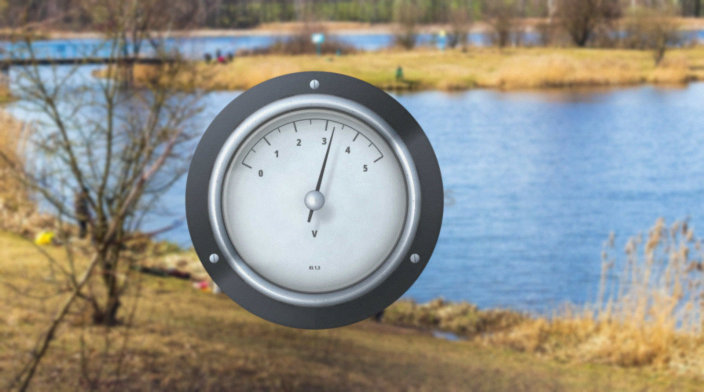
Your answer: 3.25 V
